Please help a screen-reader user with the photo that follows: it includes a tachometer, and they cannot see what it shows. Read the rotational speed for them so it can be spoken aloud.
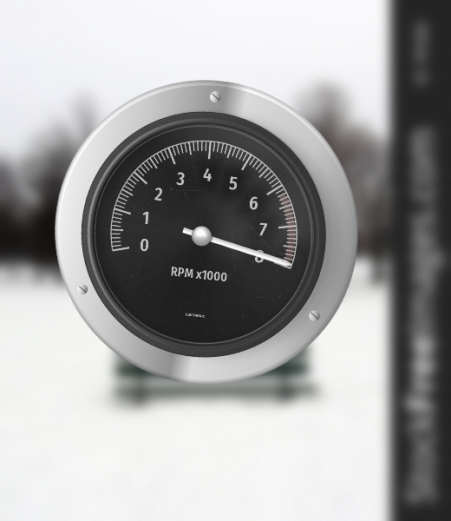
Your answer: 7900 rpm
